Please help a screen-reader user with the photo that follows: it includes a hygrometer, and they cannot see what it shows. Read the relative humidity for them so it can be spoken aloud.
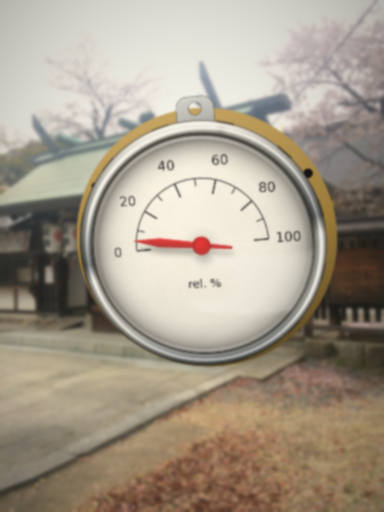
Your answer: 5 %
